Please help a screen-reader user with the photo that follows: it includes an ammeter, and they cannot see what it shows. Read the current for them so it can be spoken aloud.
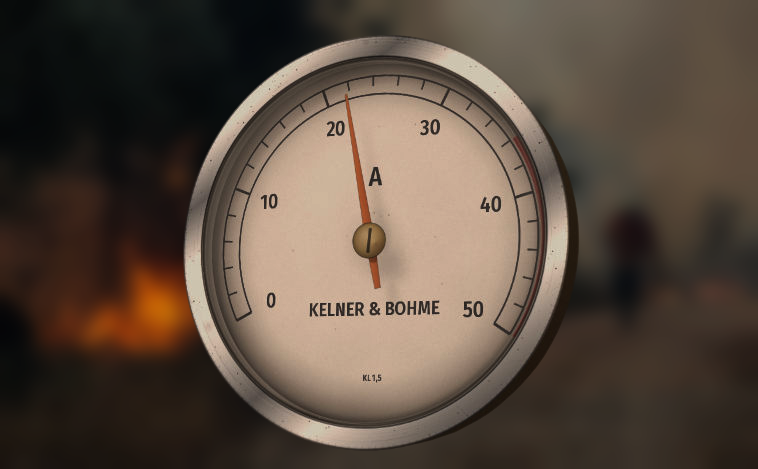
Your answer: 22 A
